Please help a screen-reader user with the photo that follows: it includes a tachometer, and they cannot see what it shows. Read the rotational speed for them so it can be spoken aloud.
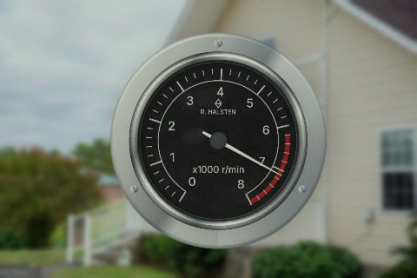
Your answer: 7100 rpm
